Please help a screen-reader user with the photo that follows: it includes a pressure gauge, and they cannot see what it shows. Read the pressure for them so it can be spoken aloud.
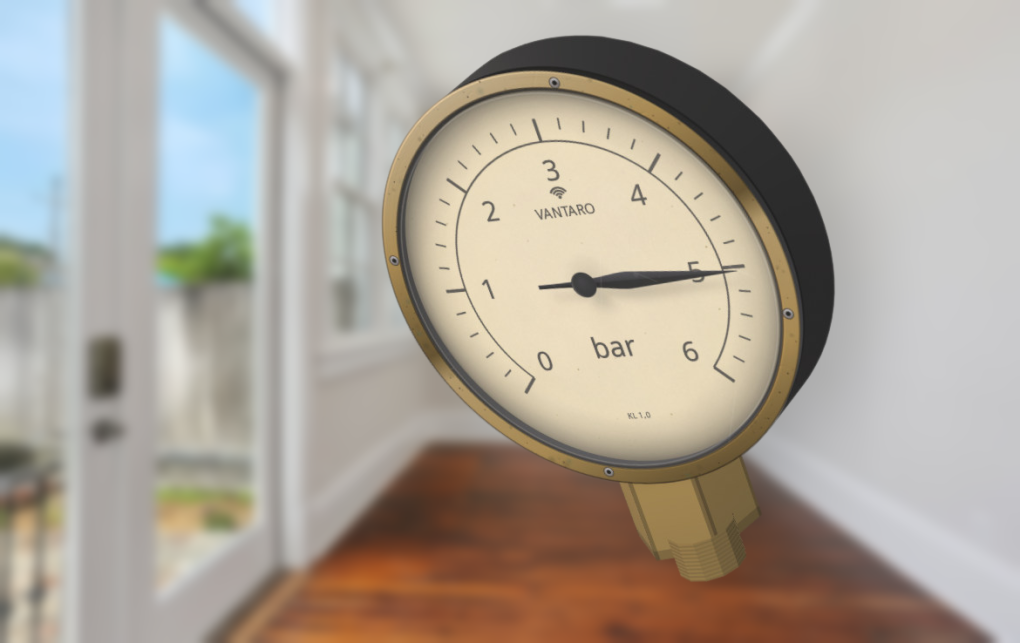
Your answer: 5 bar
